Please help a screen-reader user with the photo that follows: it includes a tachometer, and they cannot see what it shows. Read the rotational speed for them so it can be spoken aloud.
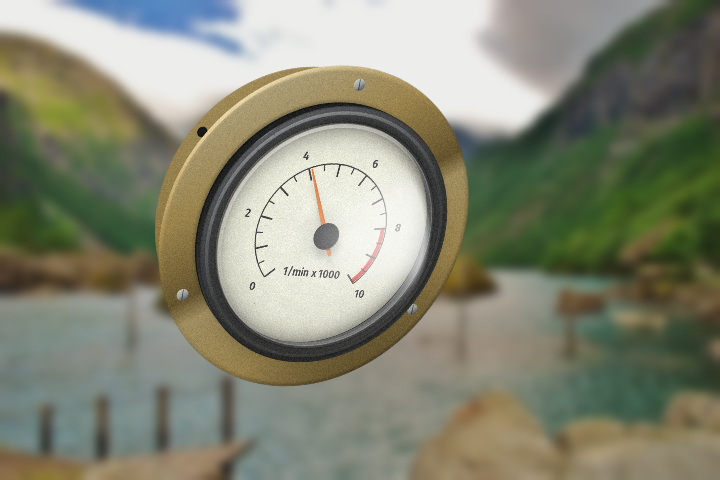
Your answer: 4000 rpm
